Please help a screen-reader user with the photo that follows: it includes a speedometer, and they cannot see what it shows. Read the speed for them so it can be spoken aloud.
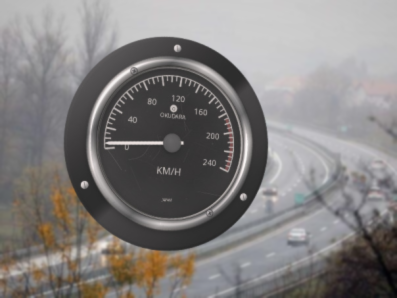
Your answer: 5 km/h
